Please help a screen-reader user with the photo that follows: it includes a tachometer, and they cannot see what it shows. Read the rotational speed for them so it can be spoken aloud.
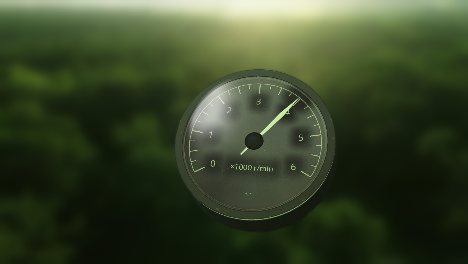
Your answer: 4000 rpm
